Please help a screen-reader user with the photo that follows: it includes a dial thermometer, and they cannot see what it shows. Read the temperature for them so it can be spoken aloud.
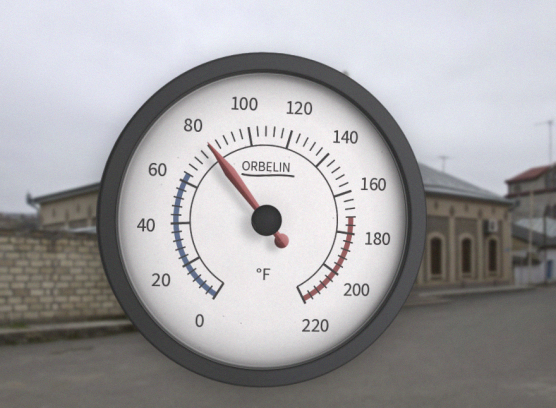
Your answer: 80 °F
